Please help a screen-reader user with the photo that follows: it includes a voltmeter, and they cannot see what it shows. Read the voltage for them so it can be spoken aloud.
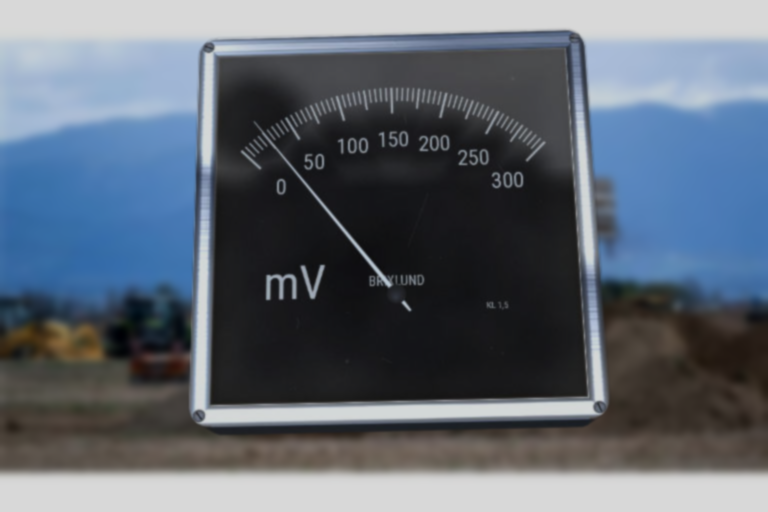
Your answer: 25 mV
